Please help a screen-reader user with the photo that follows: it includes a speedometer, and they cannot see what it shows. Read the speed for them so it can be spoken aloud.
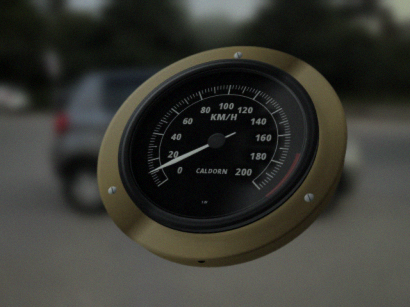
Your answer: 10 km/h
